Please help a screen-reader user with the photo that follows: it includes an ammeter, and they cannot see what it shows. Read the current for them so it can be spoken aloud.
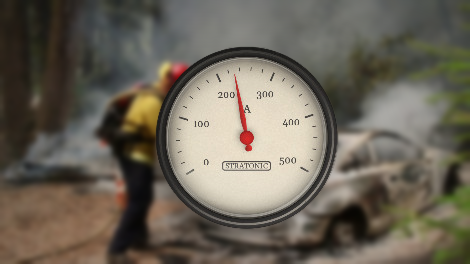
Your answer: 230 A
